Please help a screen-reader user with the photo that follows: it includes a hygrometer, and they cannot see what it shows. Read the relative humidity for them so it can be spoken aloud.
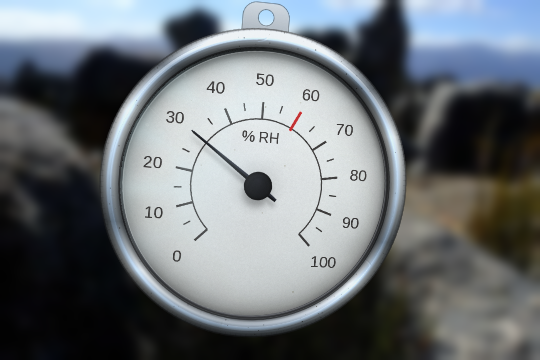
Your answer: 30 %
